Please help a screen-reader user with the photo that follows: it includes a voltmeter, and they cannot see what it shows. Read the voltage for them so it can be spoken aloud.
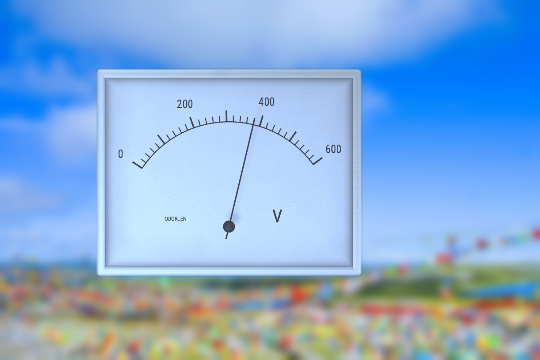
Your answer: 380 V
